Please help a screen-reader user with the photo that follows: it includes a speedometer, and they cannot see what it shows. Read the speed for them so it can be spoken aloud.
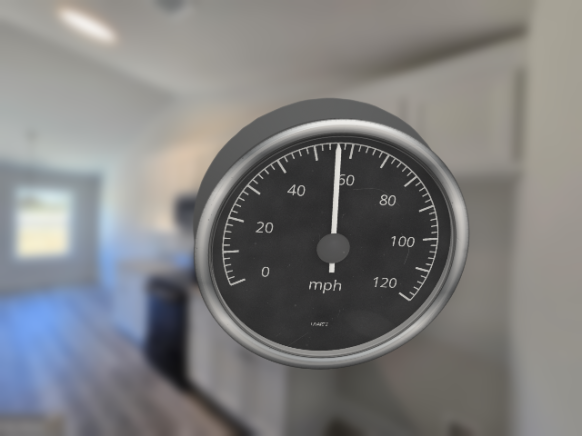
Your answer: 56 mph
